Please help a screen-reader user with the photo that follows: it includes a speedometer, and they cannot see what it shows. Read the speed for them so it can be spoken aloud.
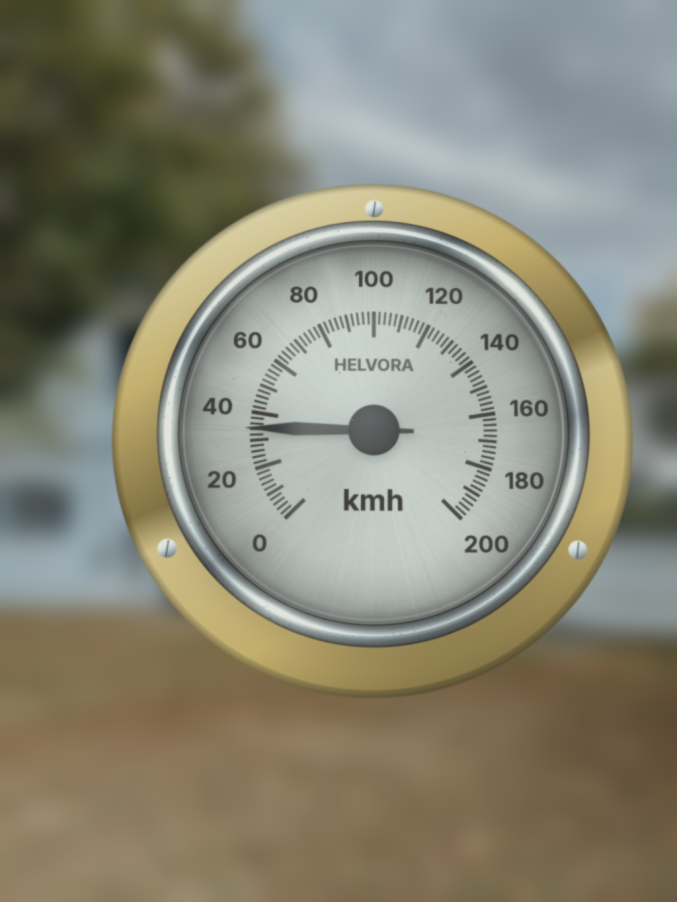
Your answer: 34 km/h
